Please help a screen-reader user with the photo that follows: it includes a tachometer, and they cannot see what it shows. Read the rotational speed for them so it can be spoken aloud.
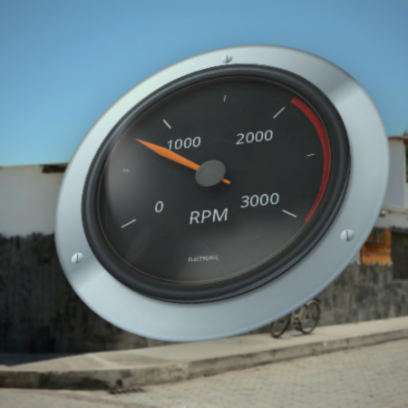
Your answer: 750 rpm
